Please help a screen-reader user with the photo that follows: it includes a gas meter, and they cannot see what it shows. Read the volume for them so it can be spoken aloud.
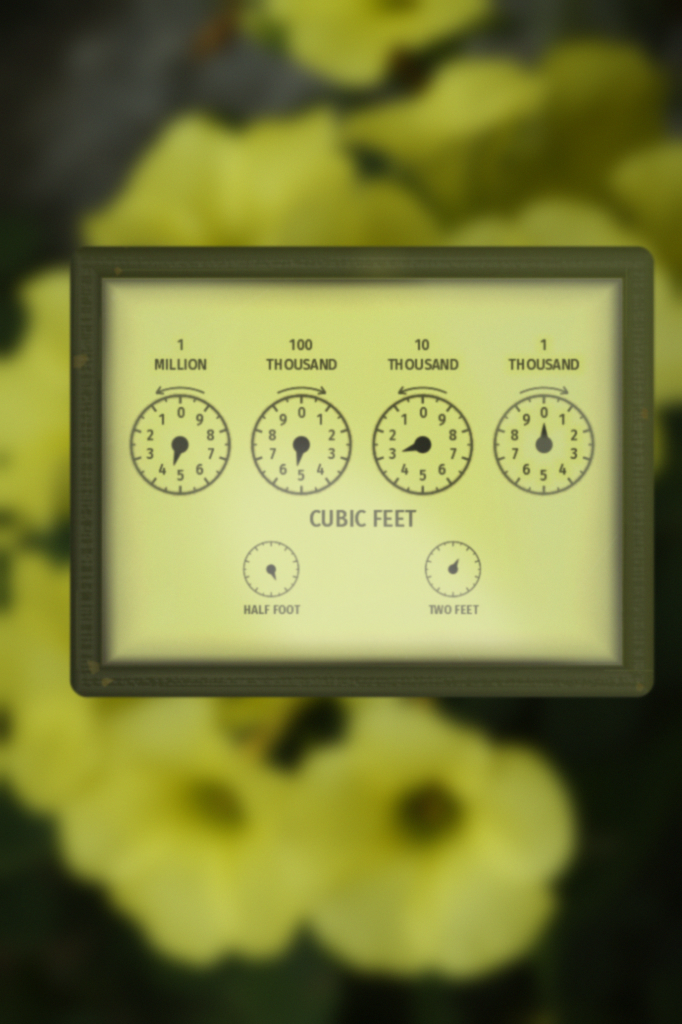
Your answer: 453000 ft³
